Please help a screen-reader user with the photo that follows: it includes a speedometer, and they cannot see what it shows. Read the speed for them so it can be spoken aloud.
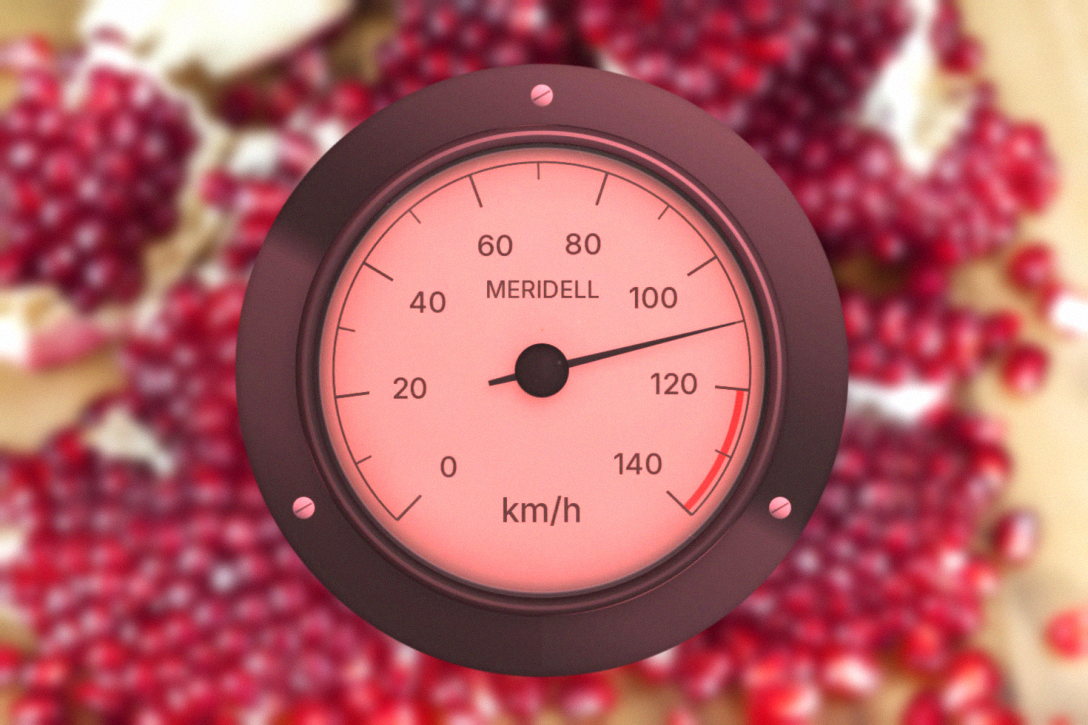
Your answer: 110 km/h
